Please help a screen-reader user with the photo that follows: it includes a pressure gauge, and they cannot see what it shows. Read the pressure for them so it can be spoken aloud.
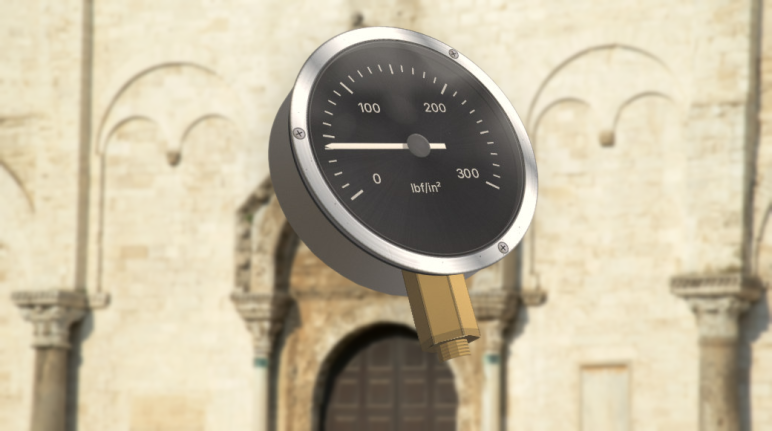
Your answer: 40 psi
